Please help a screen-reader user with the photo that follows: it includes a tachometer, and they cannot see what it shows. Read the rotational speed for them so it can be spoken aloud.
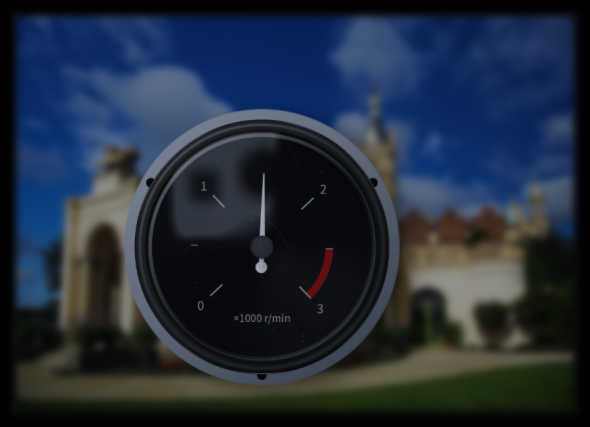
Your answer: 1500 rpm
